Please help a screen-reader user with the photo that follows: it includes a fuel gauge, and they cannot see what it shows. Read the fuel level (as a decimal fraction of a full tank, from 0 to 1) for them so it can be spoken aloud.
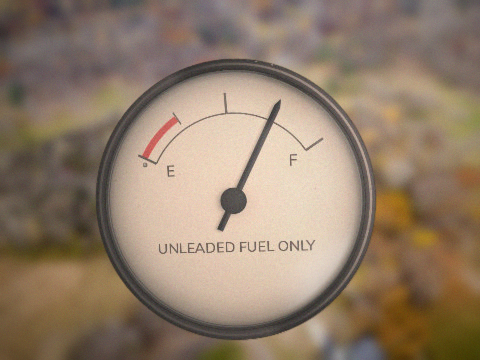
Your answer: 0.75
